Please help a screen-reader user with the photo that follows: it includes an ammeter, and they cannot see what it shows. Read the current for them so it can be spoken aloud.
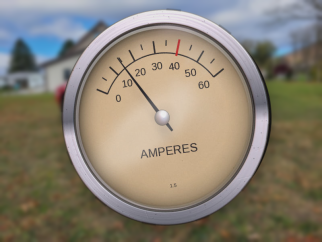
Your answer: 15 A
